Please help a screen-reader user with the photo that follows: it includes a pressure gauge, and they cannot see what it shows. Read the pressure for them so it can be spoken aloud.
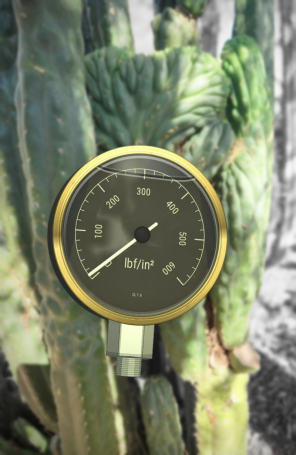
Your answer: 10 psi
